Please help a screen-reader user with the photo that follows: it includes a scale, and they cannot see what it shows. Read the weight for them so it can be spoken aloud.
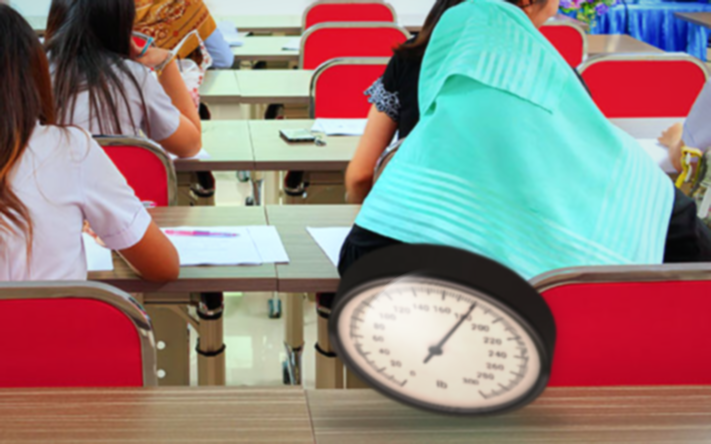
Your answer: 180 lb
